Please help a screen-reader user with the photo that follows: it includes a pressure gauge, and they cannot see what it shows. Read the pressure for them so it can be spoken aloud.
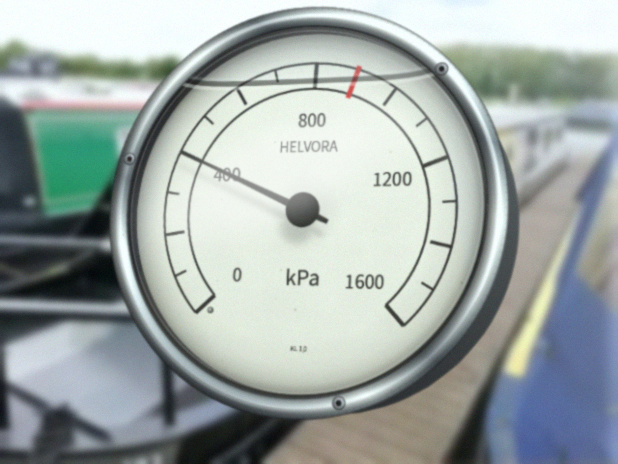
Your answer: 400 kPa
